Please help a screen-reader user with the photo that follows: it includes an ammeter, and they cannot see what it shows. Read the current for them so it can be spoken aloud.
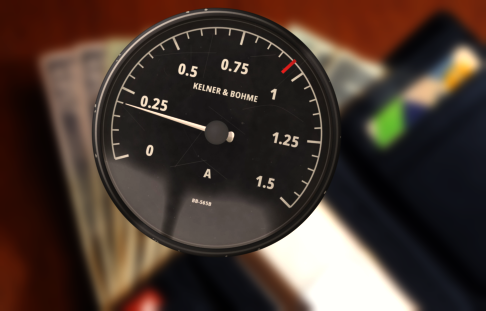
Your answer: 0.2 A
